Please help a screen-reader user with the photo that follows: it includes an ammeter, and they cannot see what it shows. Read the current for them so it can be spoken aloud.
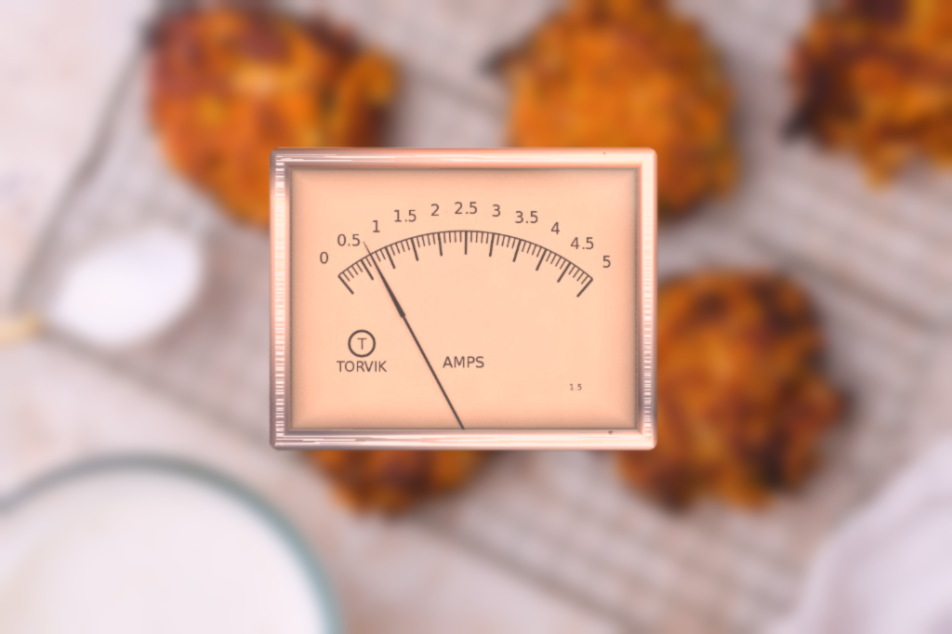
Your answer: 0.7 A
